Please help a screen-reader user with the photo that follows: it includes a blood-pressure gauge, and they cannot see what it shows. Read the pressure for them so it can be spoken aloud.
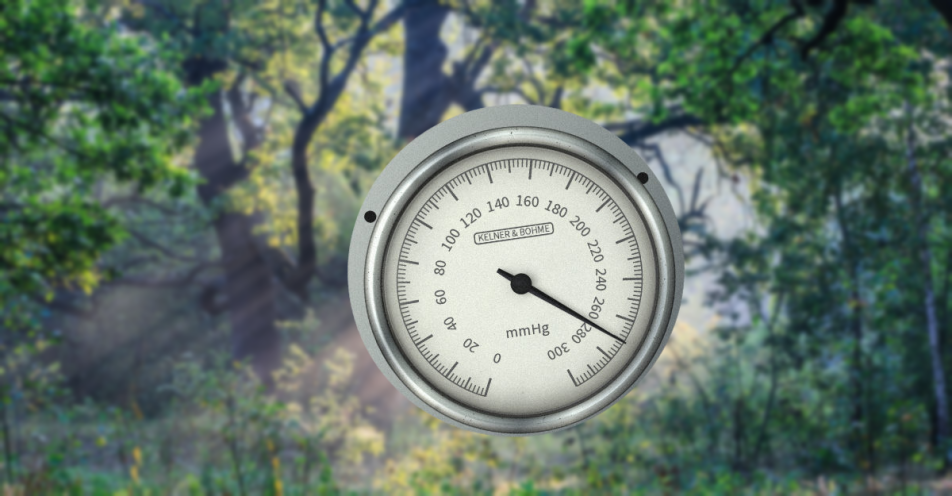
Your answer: 270 mmHg
